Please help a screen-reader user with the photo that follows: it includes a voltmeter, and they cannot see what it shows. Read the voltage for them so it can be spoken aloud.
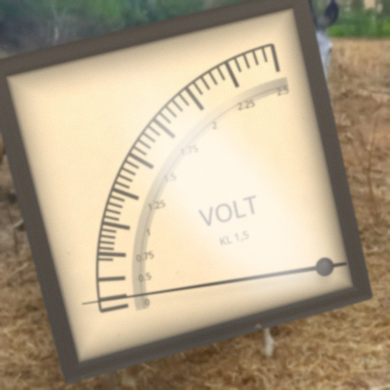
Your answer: 0.25 V
